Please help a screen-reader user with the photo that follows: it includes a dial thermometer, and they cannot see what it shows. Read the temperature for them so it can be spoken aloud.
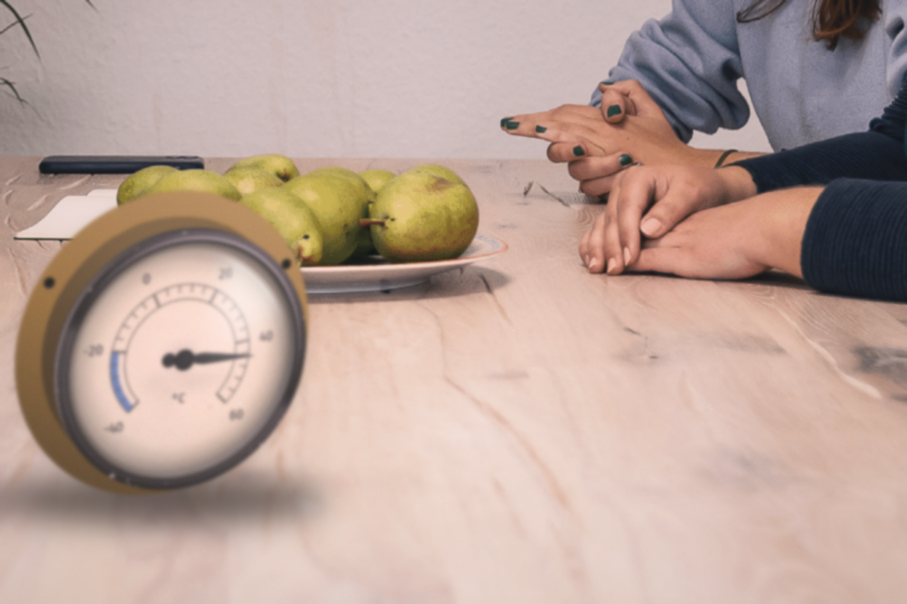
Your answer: 44 °C
